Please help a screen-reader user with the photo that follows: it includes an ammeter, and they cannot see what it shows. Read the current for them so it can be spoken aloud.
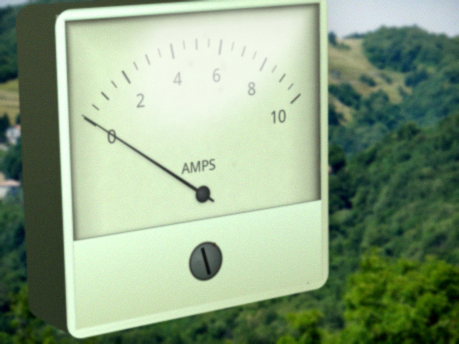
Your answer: 0 A
